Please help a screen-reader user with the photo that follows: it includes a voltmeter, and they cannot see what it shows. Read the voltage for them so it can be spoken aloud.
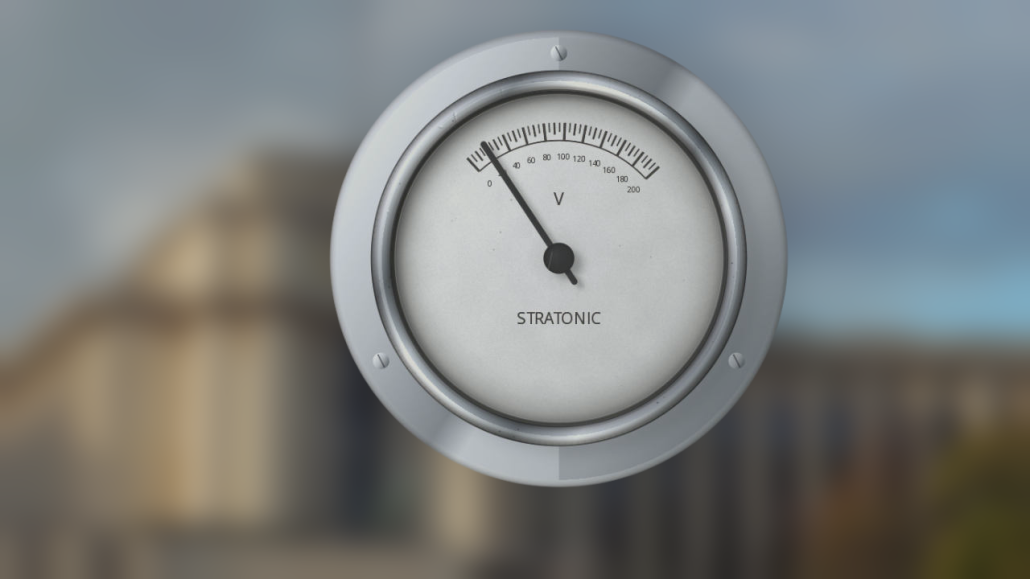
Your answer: 20 V
